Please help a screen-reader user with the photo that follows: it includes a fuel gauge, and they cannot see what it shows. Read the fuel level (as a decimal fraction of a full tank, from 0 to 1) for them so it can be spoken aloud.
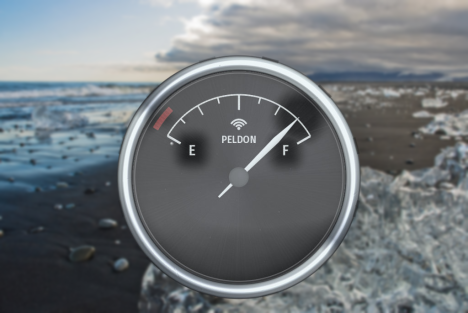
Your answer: 0.875
